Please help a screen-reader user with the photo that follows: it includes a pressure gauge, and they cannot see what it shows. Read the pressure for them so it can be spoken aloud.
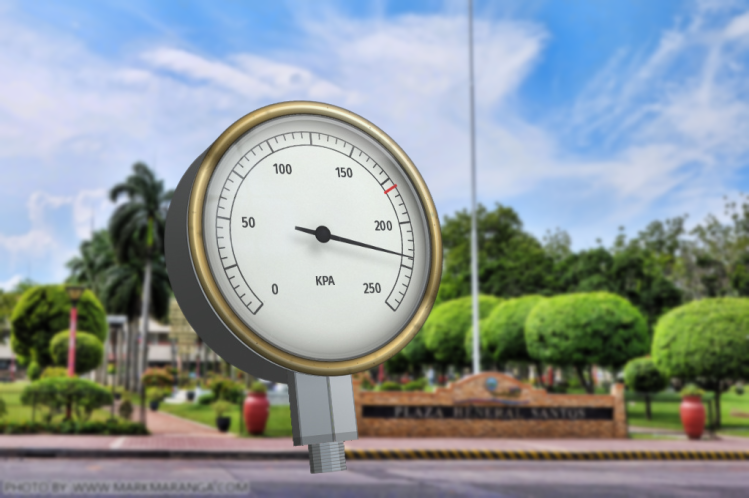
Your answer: 220 kPa
